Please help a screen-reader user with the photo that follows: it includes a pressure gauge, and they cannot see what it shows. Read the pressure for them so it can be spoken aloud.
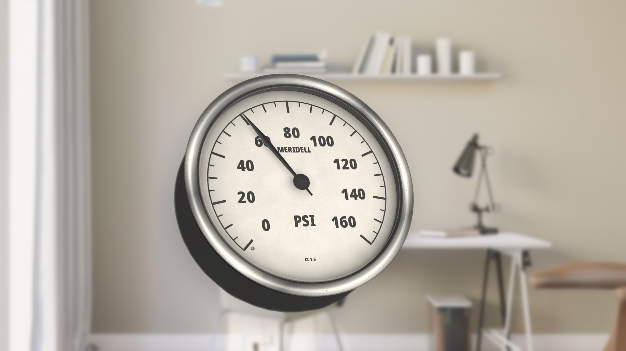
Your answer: 60 psi
